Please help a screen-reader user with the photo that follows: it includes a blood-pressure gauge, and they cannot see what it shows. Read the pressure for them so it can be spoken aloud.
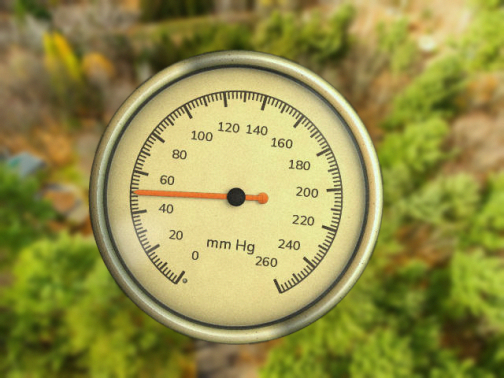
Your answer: 50 mmHg
